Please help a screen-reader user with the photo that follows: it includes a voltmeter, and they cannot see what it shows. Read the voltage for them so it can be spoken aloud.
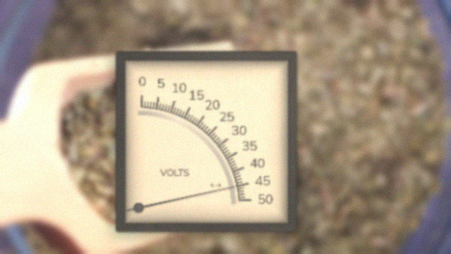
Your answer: 45 V
